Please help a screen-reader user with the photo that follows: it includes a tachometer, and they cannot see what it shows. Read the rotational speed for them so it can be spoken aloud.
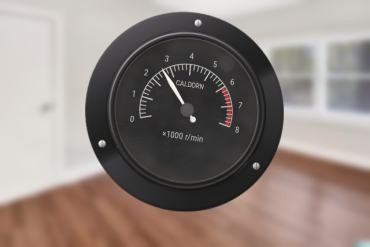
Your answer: 2600 rpm
